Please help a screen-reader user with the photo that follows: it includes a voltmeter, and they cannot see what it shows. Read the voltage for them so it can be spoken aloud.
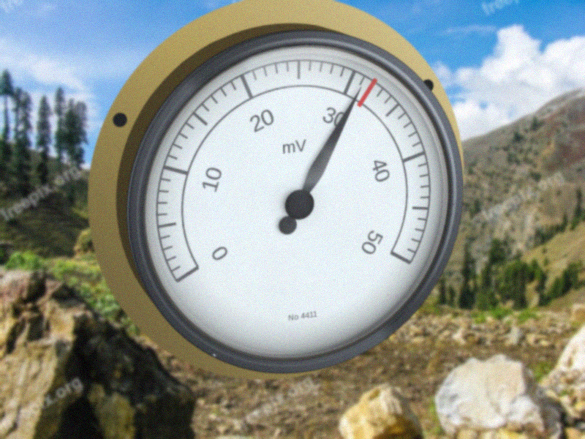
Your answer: 31 mV
